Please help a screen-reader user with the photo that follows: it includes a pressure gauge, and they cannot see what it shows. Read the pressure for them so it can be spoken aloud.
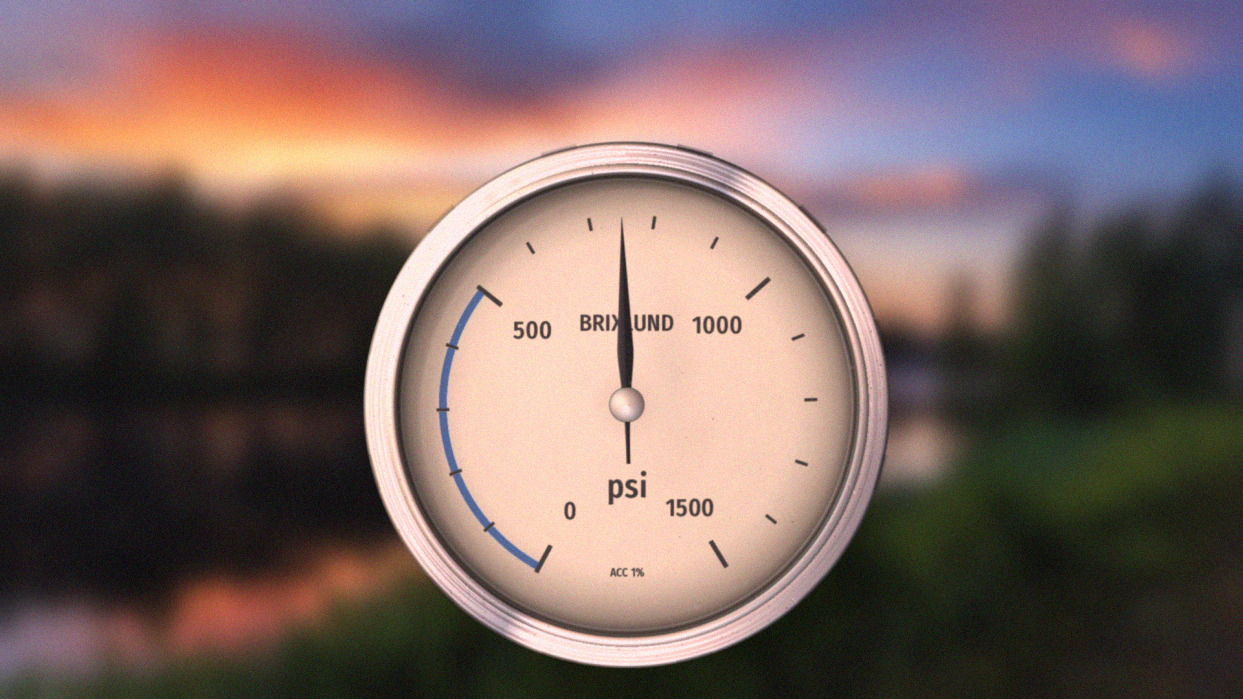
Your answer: 750 psi
